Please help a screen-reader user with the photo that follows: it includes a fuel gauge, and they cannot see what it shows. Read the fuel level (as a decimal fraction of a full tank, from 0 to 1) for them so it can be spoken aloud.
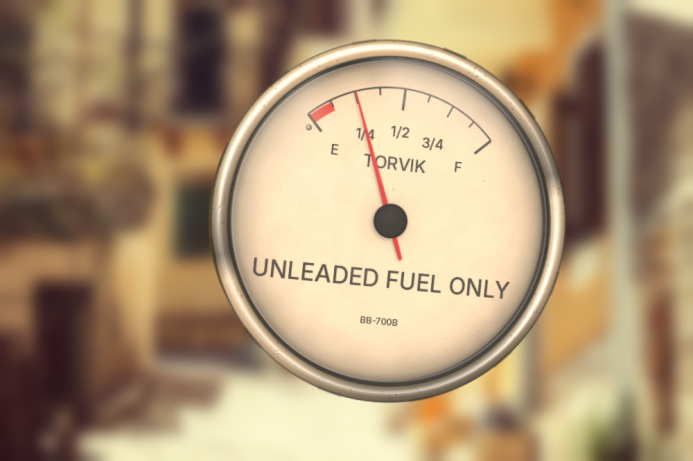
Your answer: 0.25
